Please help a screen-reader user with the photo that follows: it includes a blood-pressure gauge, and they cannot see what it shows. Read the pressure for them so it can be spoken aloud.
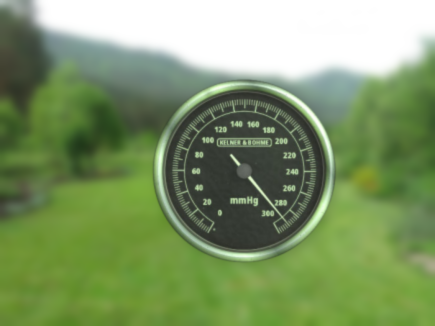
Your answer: 290 mmHg
